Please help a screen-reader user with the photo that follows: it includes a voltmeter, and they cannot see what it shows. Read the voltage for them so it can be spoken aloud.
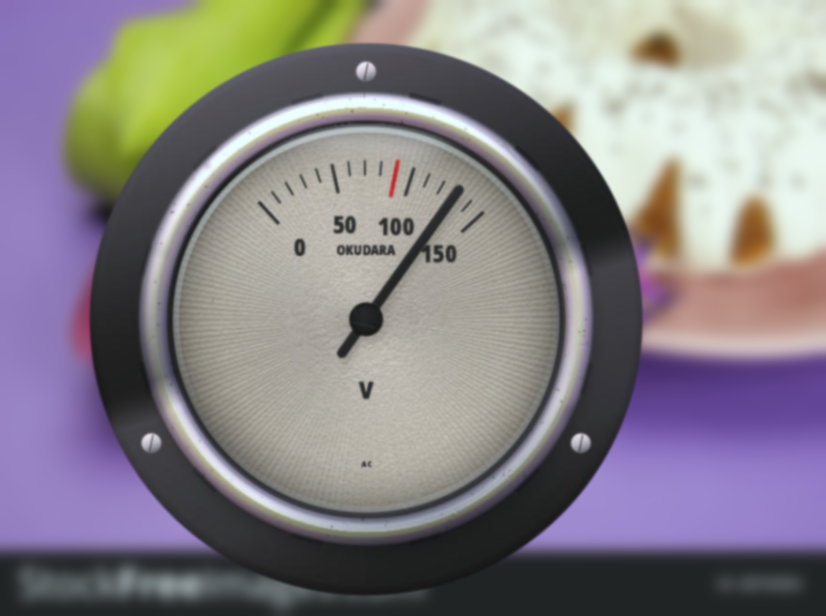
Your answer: 130 V
